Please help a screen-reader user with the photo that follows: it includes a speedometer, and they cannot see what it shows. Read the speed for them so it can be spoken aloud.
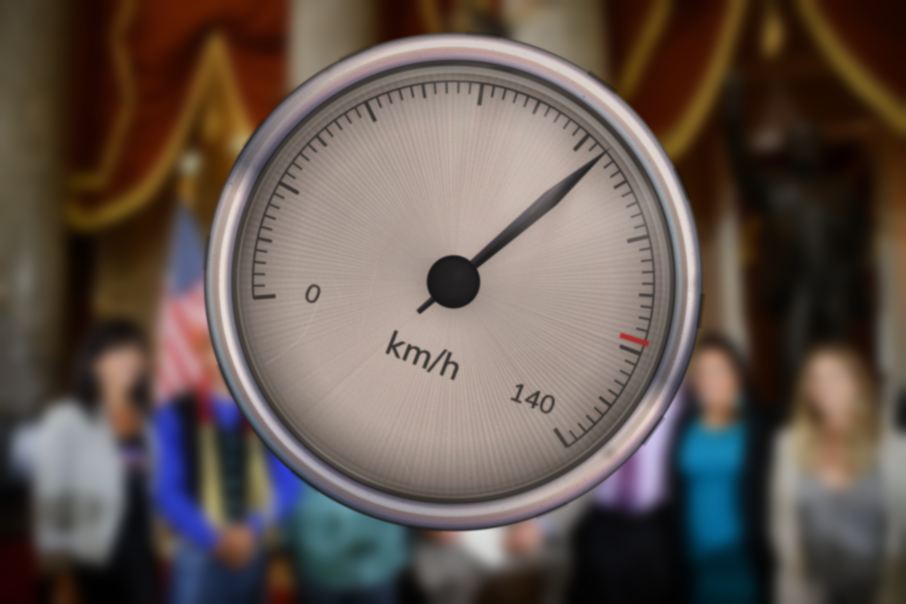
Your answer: 84 km/h
